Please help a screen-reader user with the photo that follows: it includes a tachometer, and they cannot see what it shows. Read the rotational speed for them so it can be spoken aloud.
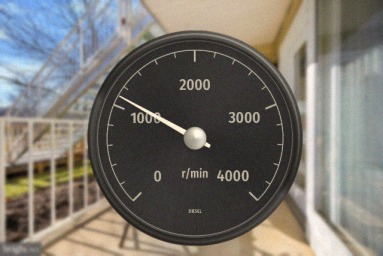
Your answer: 1100 rpm
